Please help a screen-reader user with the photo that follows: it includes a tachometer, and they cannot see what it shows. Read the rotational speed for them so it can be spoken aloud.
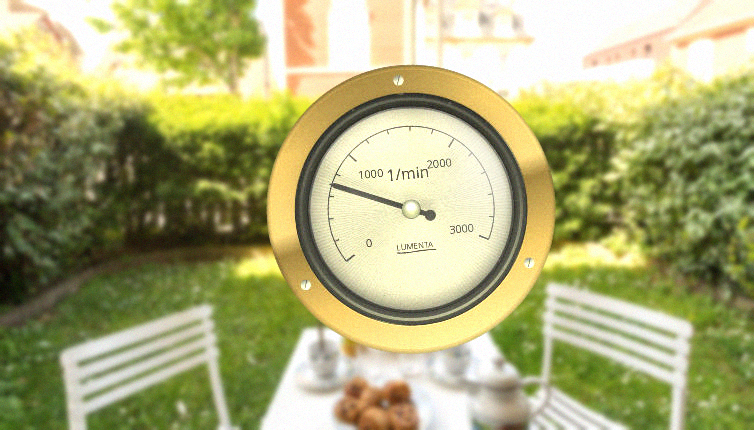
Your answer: 700 rpm
